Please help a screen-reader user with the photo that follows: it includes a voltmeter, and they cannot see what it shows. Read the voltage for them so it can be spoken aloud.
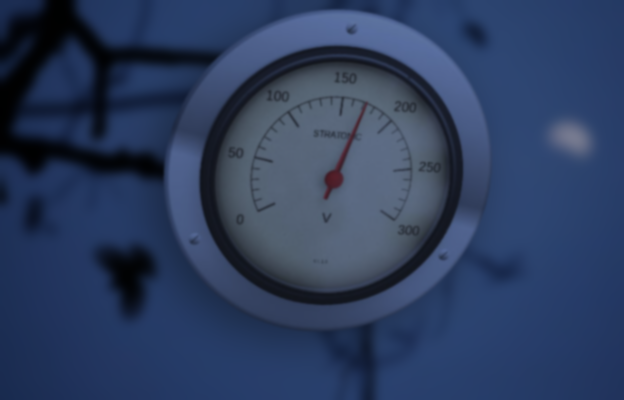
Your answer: 170 V
